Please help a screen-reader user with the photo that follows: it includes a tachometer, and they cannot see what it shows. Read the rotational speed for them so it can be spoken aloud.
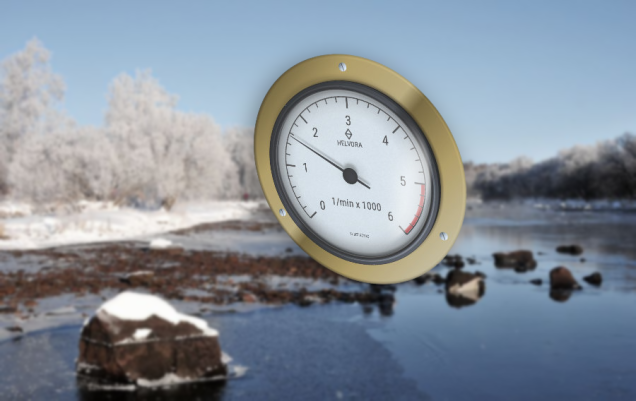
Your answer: 1600 rpm
